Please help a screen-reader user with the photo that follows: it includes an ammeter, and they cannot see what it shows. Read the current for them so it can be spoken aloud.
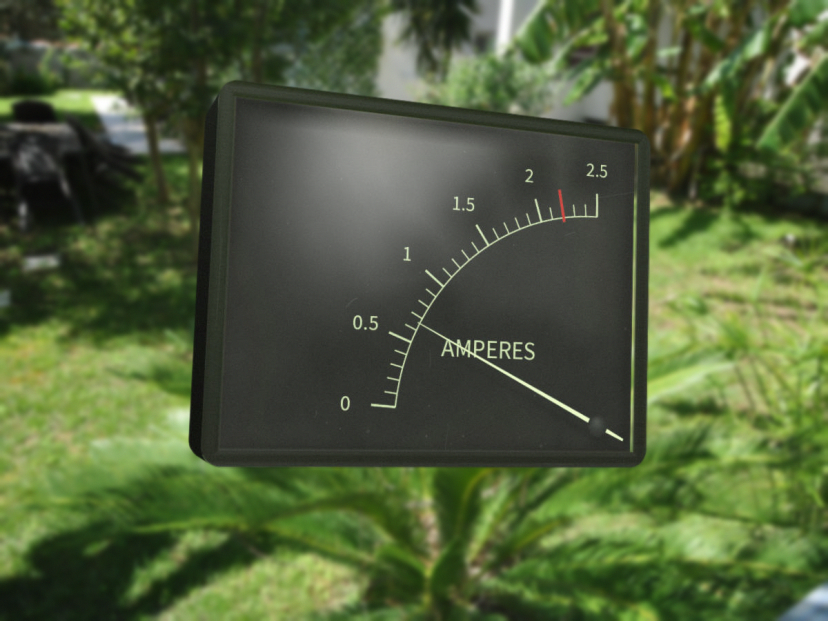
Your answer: 0.65 A
